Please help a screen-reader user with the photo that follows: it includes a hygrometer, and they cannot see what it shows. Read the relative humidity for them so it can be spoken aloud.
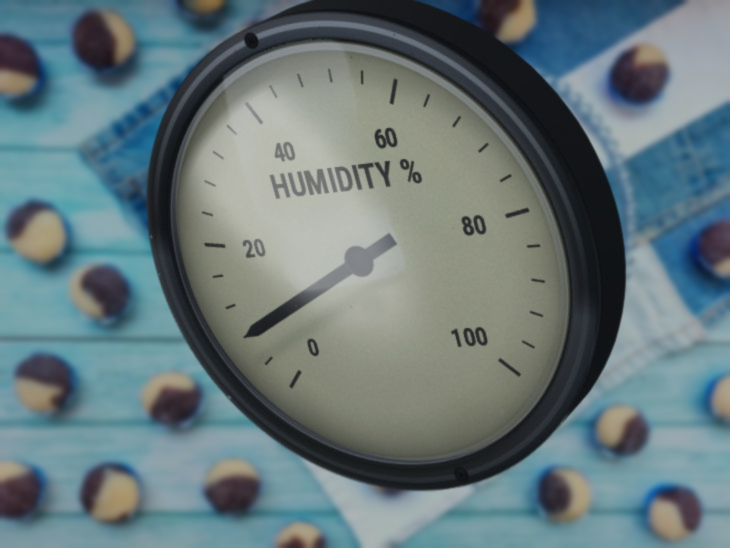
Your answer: 8 %
